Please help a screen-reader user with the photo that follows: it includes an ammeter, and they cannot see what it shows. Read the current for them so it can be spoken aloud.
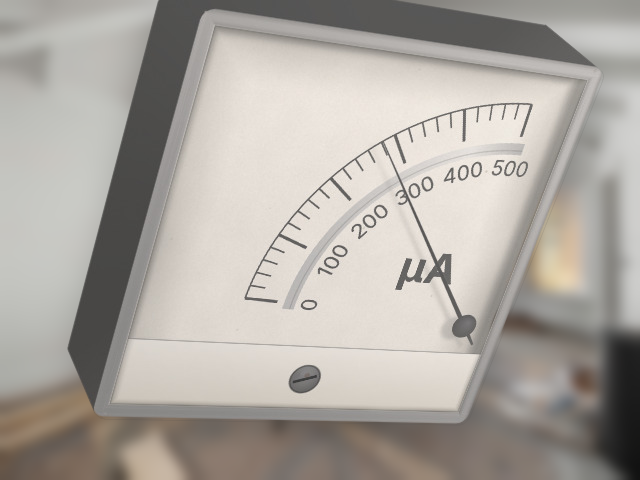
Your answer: 280 µA
